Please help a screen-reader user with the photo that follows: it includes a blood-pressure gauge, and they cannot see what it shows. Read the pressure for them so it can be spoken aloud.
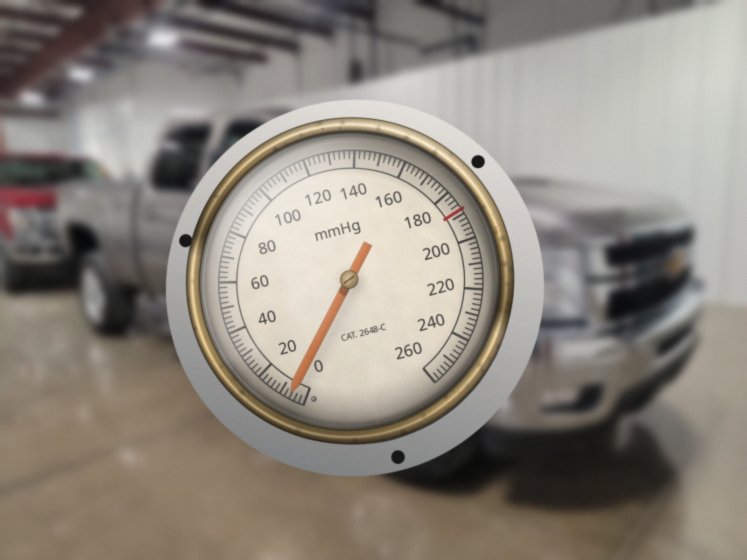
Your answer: 6 mmHg
